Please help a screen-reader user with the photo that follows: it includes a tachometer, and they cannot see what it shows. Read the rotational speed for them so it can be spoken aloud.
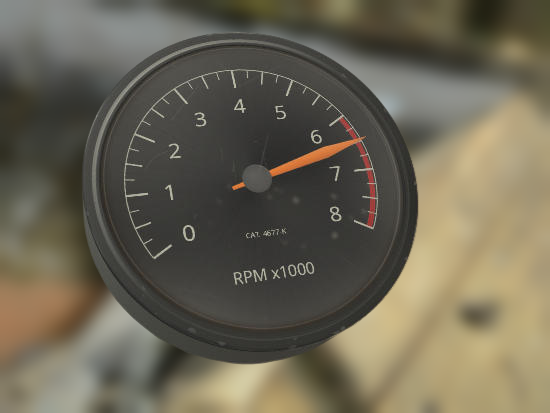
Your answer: 6500 rpm
